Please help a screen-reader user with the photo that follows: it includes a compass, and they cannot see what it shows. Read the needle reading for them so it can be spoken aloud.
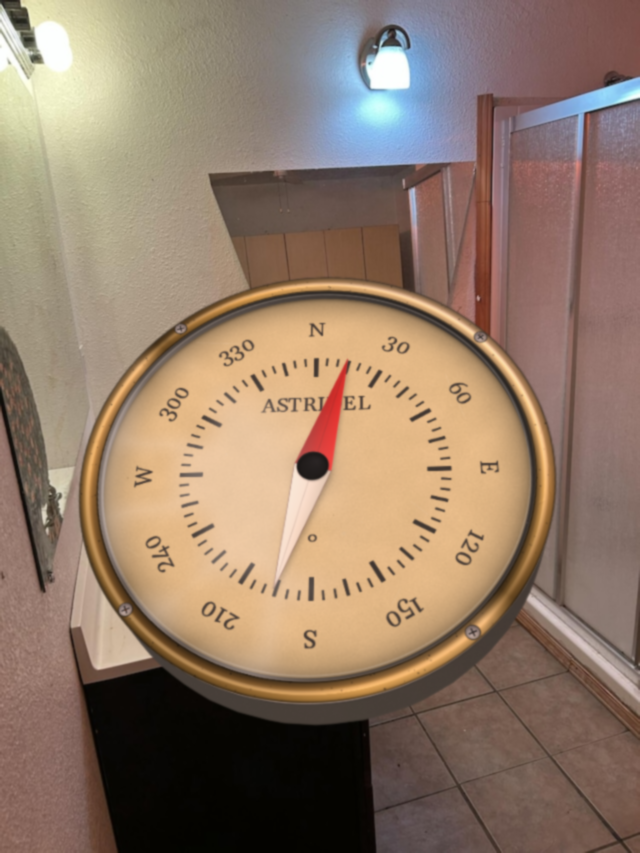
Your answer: 15 °
